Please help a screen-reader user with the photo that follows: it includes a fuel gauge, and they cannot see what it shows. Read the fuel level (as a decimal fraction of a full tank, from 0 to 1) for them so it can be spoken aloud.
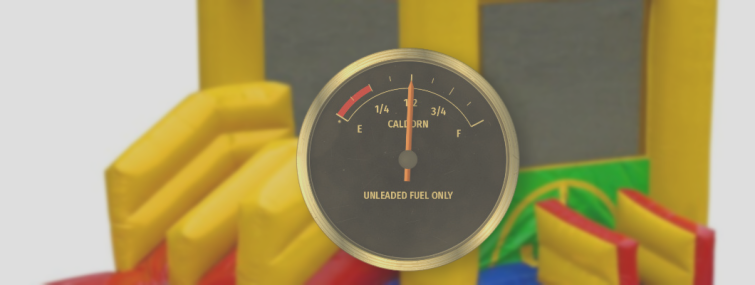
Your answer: 0.5
